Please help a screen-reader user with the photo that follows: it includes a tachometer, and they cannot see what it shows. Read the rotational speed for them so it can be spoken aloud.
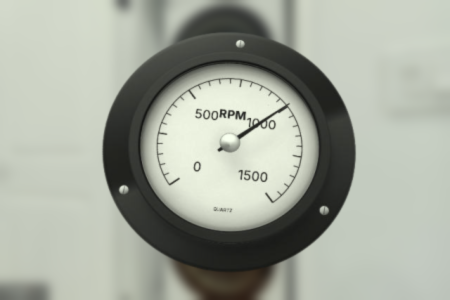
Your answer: 1000 rpm
